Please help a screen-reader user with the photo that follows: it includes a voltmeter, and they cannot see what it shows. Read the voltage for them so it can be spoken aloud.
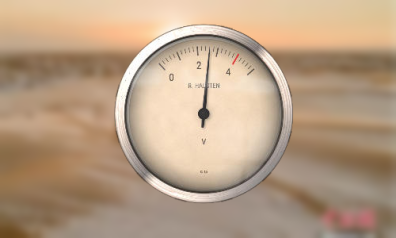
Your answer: 2.6 V
